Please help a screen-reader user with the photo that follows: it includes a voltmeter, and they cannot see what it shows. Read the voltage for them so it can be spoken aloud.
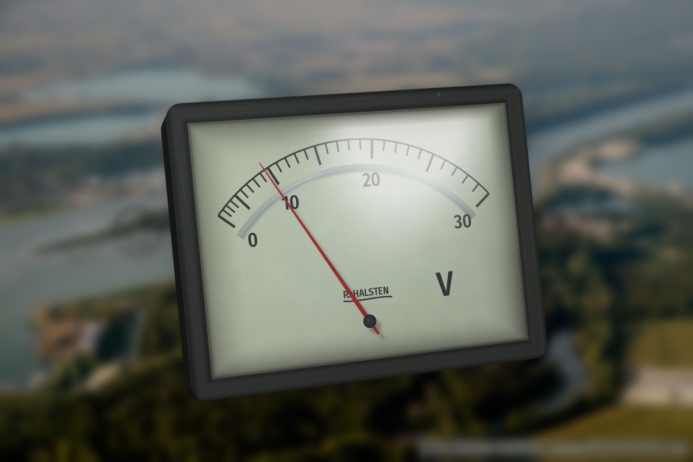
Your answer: 9.5 V
